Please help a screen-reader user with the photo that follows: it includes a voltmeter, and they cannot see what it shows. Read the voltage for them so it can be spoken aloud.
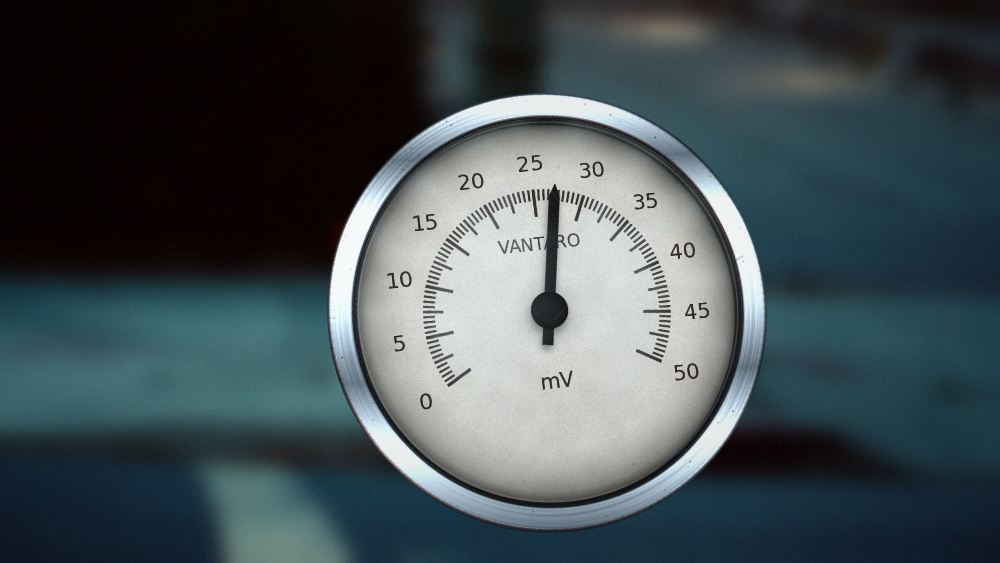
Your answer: 27 mV
